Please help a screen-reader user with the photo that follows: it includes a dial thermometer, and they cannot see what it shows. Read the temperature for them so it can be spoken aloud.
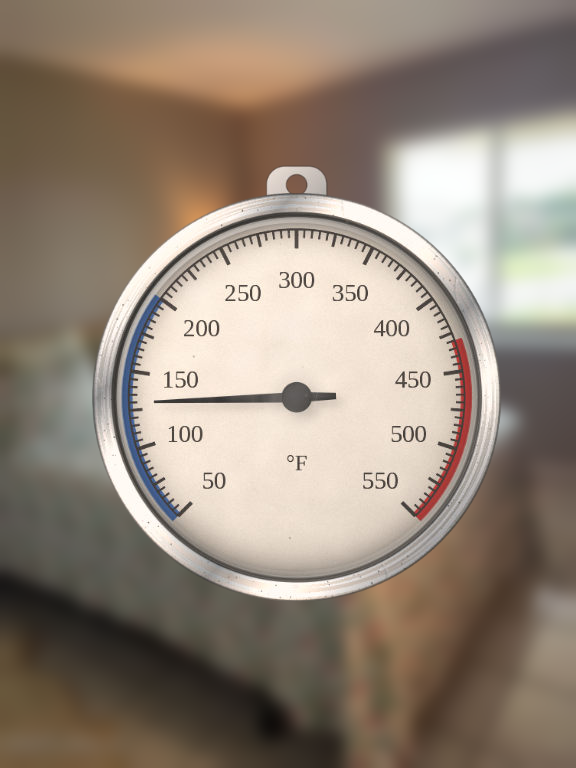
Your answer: 130 °F
